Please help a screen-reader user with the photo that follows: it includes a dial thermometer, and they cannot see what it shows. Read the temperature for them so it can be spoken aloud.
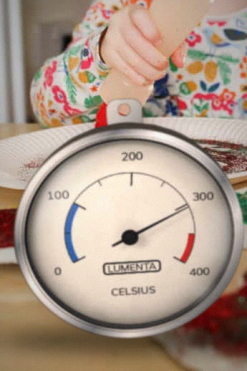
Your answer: 300 °C
